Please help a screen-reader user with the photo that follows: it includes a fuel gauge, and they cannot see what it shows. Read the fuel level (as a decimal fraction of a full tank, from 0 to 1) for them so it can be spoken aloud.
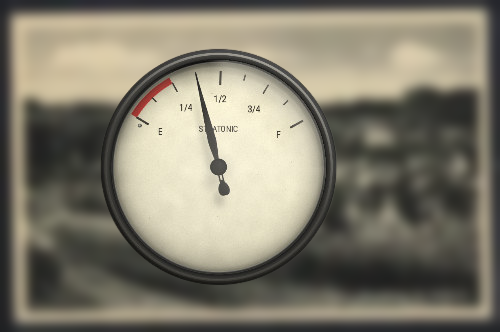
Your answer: 0.375
